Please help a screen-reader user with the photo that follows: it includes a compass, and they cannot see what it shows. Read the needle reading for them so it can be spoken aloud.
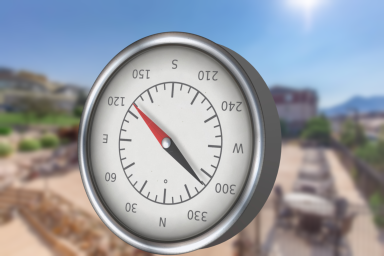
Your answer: 130 °
